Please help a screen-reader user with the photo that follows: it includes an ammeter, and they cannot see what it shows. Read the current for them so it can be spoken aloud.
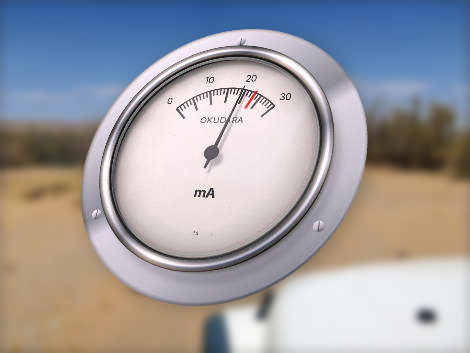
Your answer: 20 mA
